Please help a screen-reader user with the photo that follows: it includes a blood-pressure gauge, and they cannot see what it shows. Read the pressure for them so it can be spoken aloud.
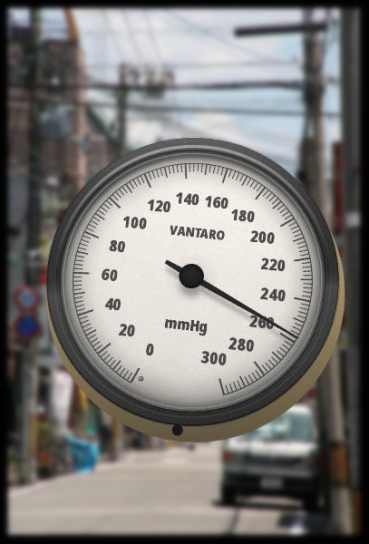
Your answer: 258 mmHg
